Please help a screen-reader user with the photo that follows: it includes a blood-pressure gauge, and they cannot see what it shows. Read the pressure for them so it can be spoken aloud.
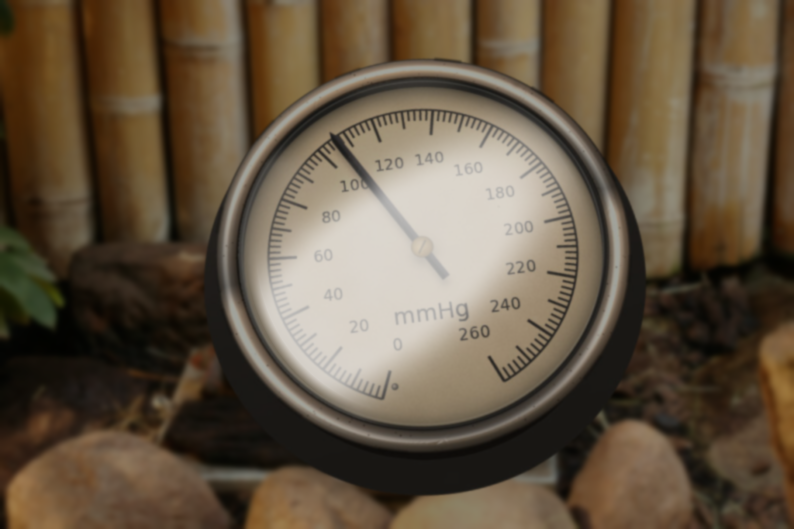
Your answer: 106 mmHg
